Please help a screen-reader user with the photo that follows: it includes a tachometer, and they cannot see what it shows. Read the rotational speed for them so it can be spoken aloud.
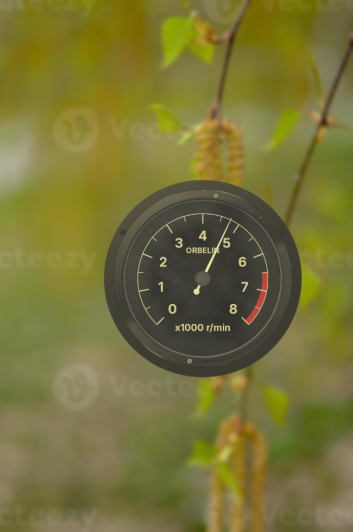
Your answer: 4750 rpm
